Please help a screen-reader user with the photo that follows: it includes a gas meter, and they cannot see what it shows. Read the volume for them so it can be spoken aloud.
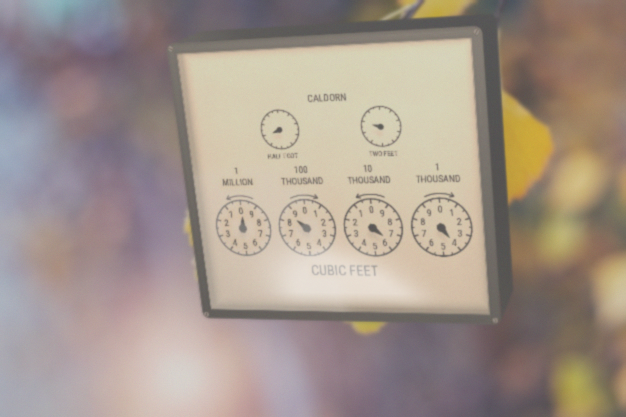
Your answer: 986400 ft³
